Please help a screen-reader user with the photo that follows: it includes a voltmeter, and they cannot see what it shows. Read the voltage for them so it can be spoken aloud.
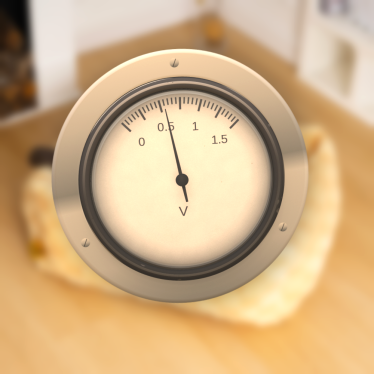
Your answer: 0.55 V
